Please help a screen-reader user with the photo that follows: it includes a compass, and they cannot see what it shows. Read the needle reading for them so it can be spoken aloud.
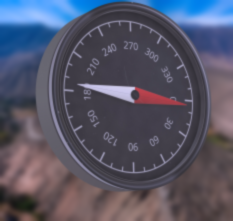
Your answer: 5 °
